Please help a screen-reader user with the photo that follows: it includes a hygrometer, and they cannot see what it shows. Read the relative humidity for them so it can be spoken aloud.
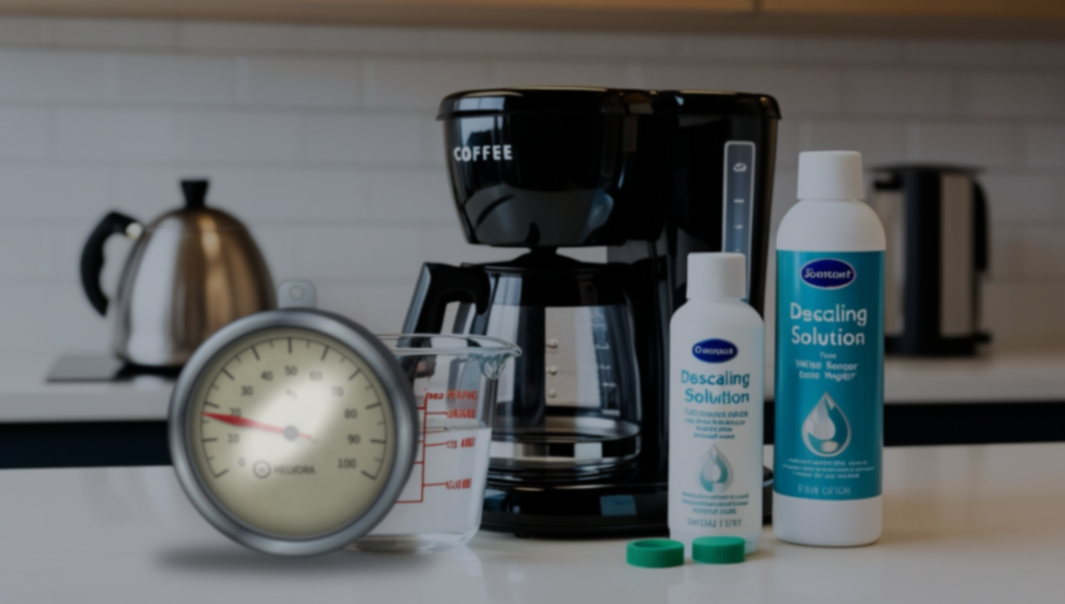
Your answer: 17.5 %
